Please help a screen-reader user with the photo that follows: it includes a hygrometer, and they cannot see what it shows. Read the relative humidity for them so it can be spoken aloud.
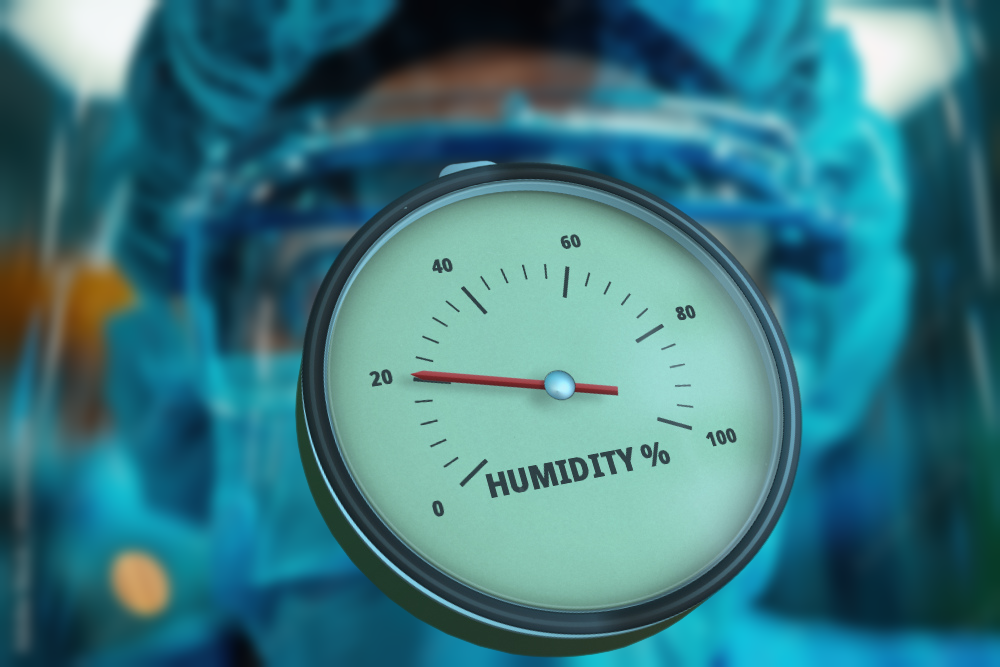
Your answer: 20 %
